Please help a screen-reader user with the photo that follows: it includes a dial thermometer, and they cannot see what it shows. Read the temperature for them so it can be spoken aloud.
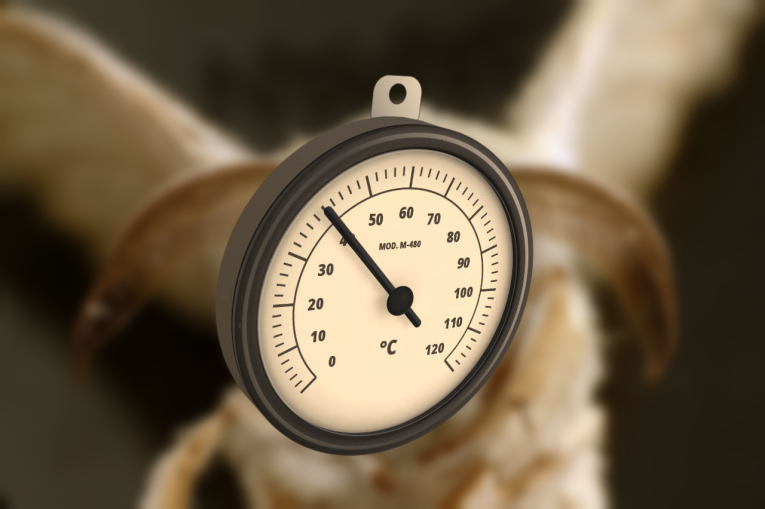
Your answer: 40 °C
